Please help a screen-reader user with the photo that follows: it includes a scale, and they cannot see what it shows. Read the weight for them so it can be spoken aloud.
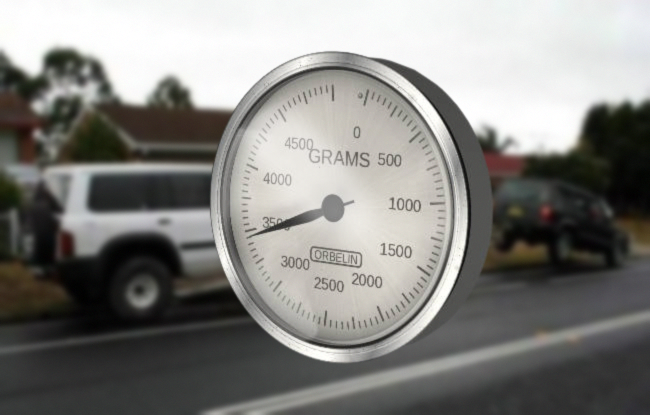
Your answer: 3450 g
